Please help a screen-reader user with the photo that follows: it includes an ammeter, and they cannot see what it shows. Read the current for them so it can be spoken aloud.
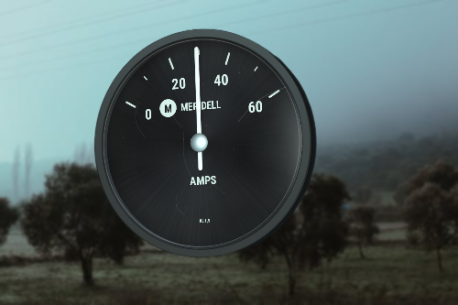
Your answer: 30 A
